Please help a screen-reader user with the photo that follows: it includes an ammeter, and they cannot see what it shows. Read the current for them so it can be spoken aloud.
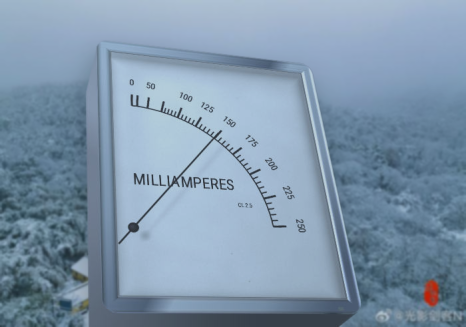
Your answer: 150 mA
